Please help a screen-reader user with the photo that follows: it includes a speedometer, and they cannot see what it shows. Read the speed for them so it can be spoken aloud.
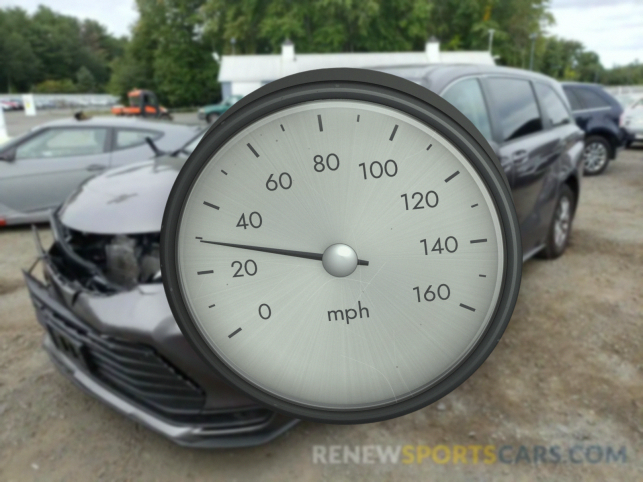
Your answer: 30 mph
